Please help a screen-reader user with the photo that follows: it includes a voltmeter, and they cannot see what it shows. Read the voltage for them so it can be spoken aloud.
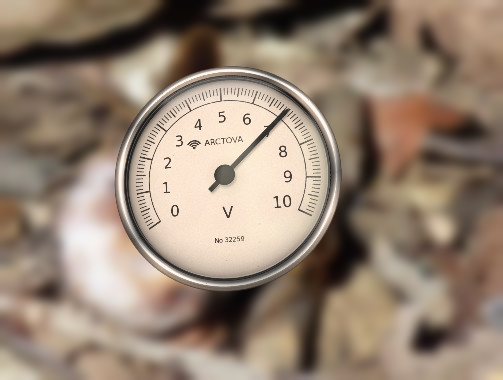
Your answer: 7 V
